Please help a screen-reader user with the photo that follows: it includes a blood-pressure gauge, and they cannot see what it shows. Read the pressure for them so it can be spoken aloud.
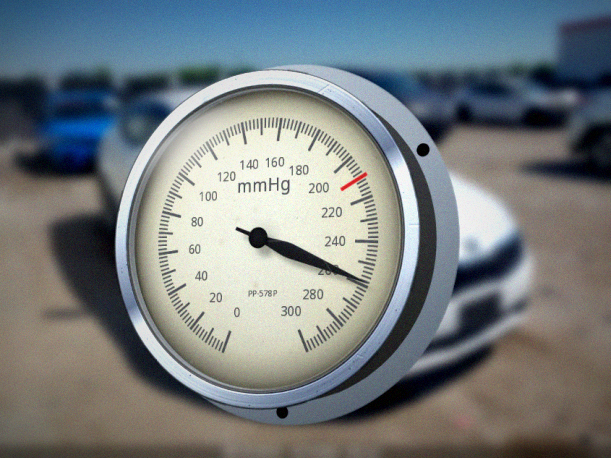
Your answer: 258 mmHg
